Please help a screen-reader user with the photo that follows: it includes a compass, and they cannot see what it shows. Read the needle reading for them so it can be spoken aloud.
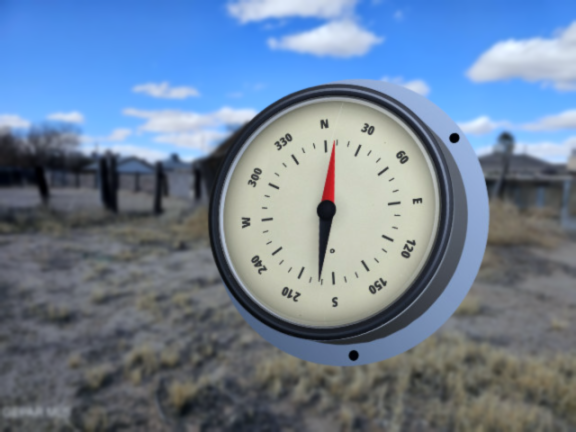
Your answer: 10 °
